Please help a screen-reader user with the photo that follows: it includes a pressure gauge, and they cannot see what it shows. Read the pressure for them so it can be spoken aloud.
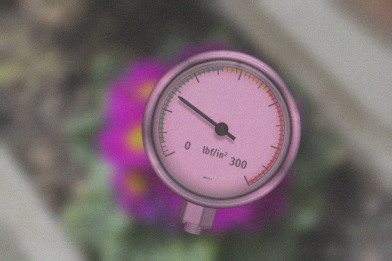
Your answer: 70 psi
